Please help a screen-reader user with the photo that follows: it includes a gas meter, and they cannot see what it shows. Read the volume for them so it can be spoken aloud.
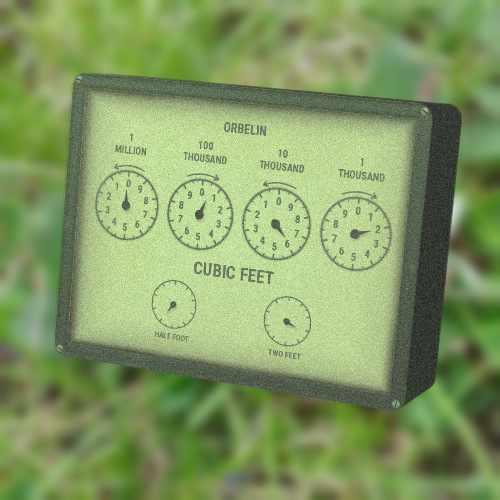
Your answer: 6200 ft³
